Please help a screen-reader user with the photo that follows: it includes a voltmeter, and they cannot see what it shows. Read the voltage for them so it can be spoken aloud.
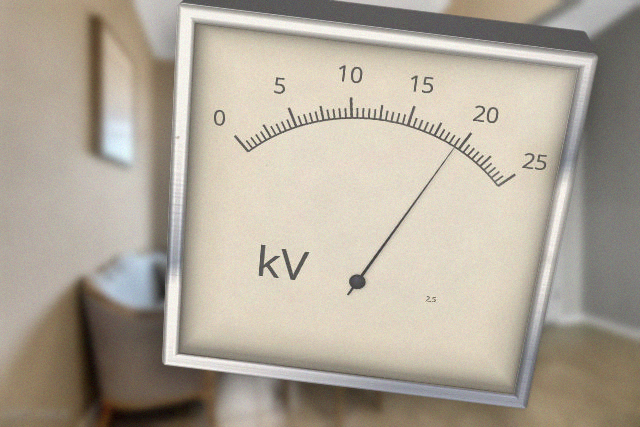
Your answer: 19.5 kV
